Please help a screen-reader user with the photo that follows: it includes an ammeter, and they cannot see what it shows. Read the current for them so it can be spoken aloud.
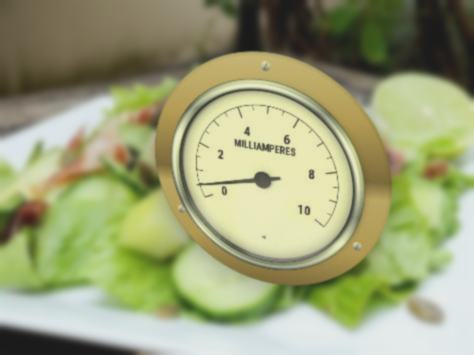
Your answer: 0.5 mA
